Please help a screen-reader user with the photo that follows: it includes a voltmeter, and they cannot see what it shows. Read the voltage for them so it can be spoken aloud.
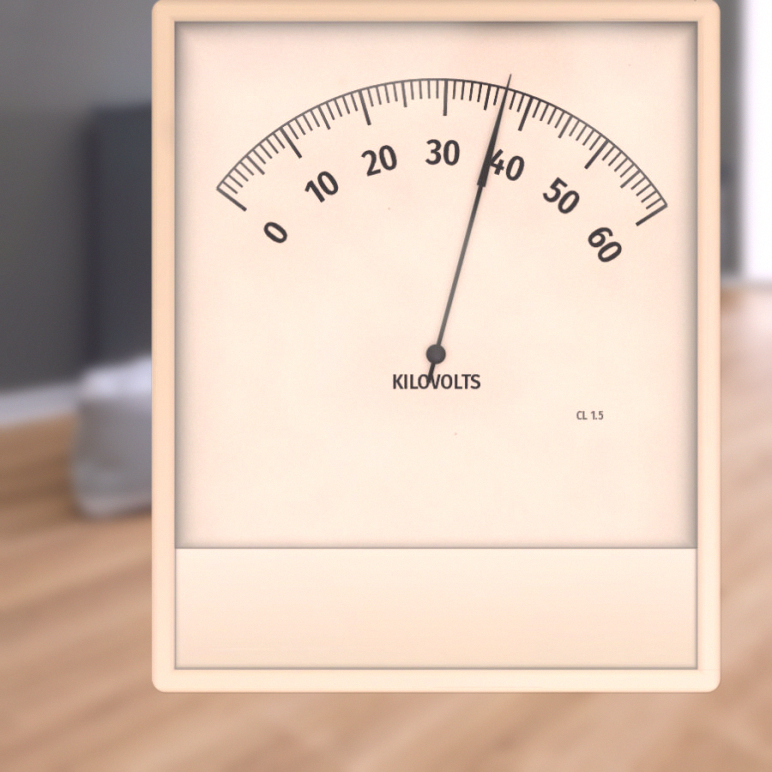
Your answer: 37 kV
